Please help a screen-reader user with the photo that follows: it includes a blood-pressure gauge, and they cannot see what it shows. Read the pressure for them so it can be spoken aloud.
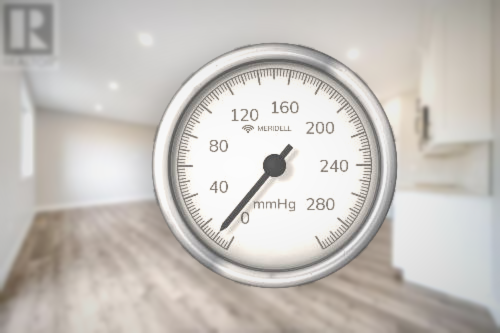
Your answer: 10 mmHg
